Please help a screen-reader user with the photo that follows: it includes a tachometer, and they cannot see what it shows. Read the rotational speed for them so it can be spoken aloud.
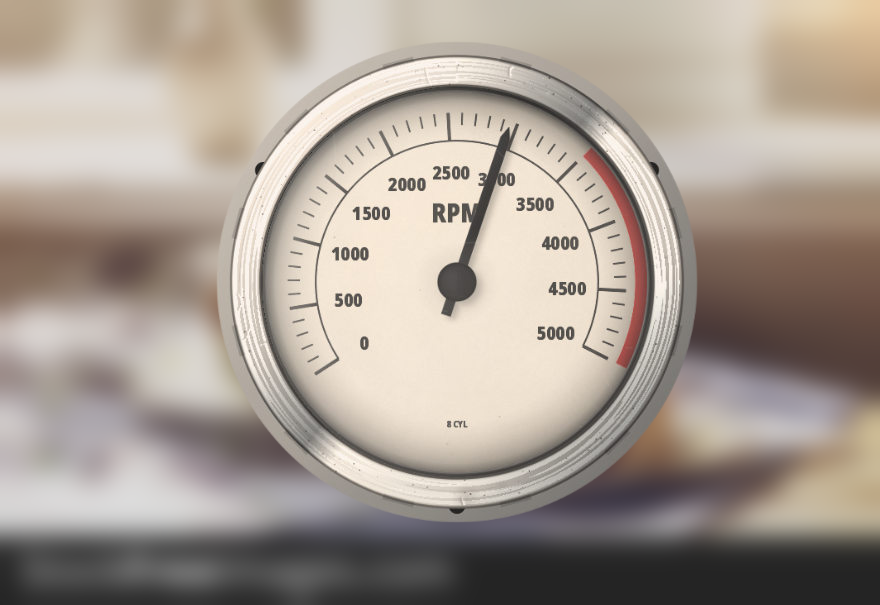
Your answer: 2950 rpm
